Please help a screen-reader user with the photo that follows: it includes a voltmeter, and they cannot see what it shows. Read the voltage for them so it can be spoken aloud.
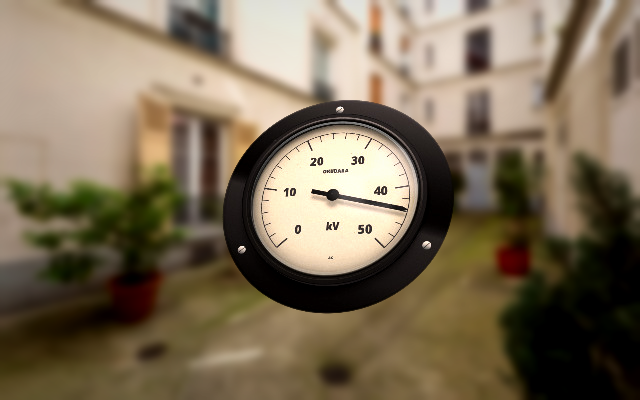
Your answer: 44 kV
